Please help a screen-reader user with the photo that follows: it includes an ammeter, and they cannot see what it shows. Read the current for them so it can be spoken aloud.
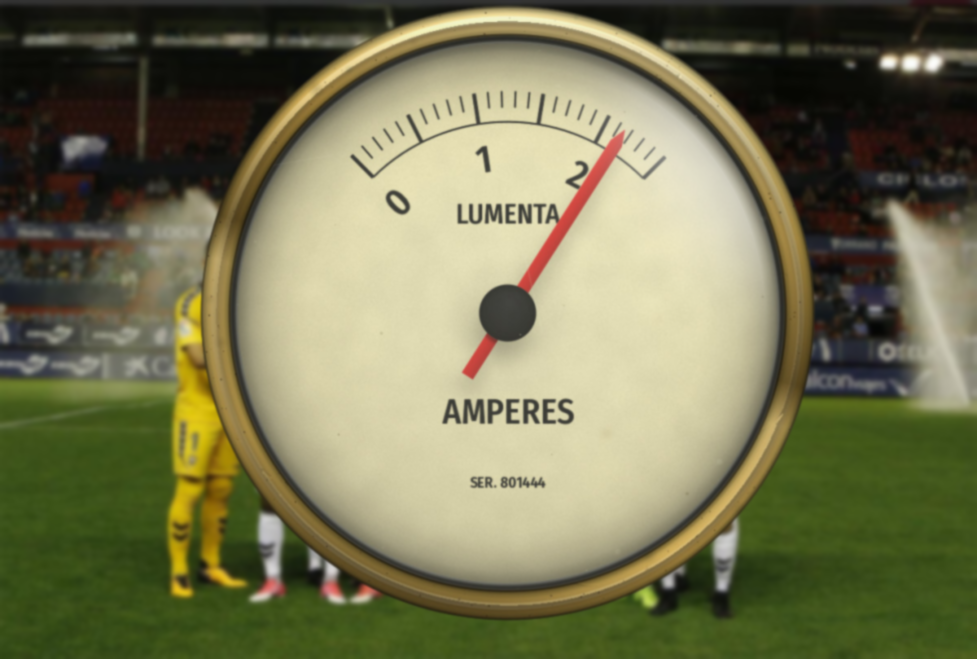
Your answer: 2.15 A
